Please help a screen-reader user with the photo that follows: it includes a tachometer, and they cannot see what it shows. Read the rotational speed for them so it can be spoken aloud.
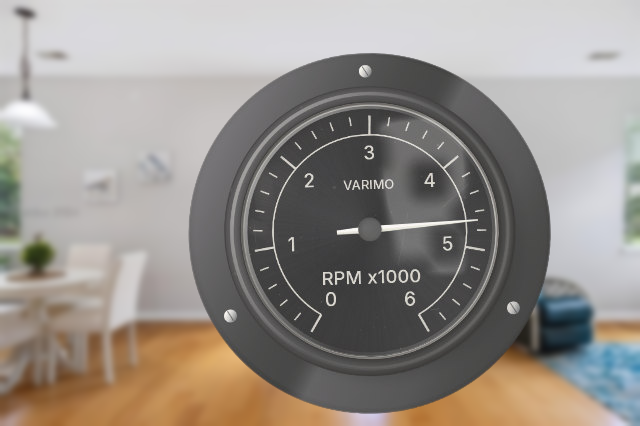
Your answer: 4700 rpm
